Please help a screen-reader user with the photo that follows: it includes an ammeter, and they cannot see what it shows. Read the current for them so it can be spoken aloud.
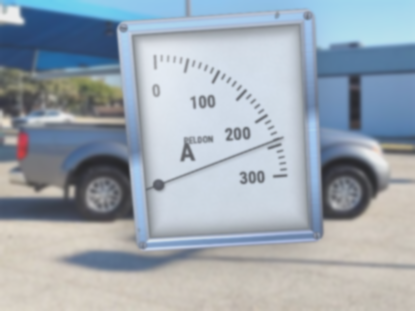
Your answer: 240 A
